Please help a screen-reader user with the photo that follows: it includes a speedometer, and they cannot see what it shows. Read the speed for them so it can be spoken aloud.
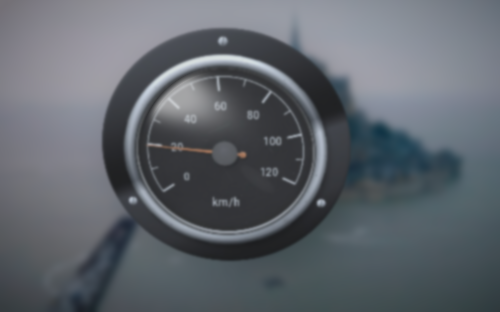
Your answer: 20 km/h
